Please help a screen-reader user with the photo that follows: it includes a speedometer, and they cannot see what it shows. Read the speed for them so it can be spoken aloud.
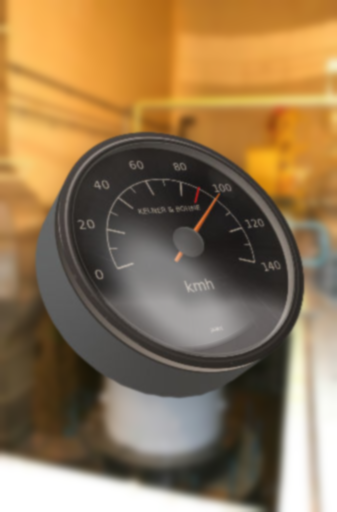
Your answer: 100 km/h
